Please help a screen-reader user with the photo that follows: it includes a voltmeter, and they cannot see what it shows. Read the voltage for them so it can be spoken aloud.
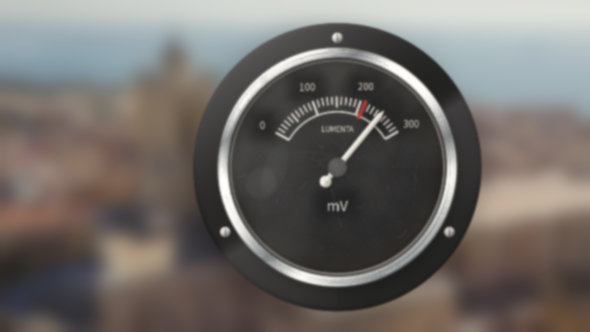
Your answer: 250 mV
